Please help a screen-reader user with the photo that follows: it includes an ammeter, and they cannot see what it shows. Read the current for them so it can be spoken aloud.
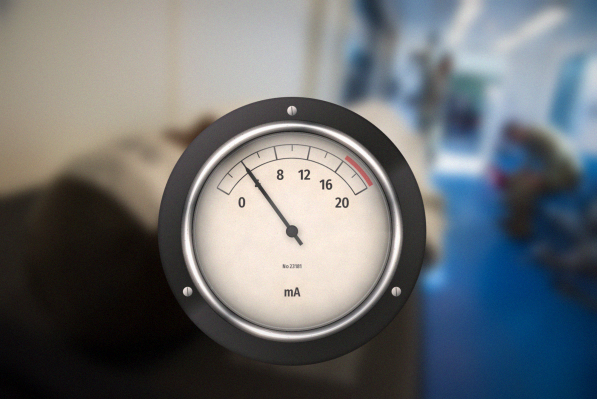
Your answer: 4 mA
